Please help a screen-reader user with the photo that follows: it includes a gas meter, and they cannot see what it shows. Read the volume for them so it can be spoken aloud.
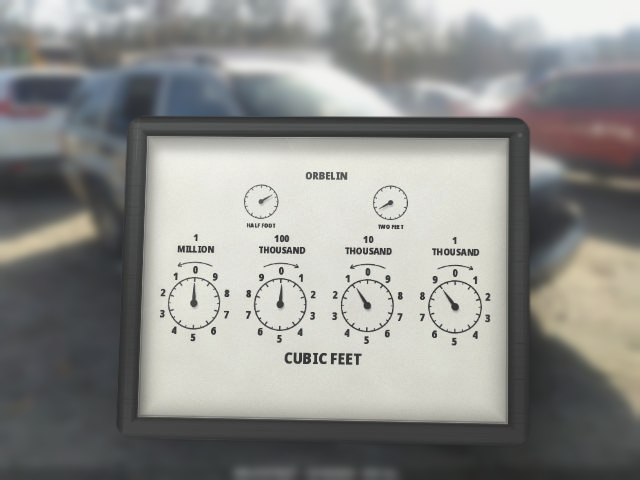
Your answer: 900 ft³
